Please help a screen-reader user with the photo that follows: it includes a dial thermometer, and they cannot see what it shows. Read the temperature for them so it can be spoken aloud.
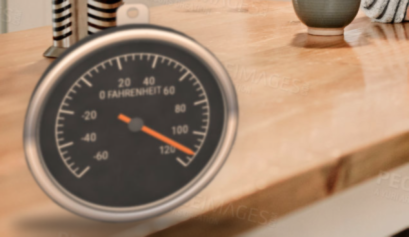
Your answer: 112 °F
